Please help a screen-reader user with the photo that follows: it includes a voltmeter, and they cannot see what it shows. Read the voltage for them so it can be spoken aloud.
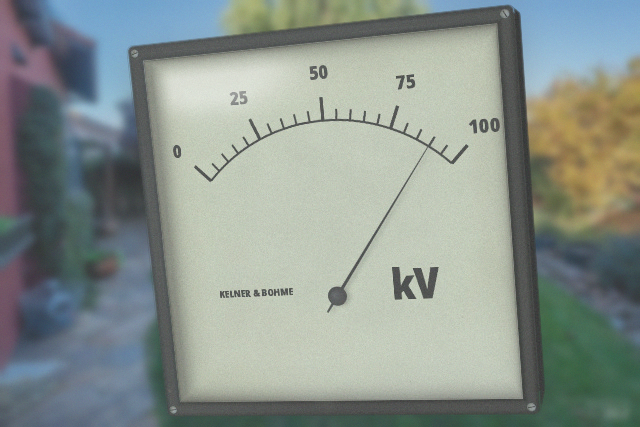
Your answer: 90 kV
